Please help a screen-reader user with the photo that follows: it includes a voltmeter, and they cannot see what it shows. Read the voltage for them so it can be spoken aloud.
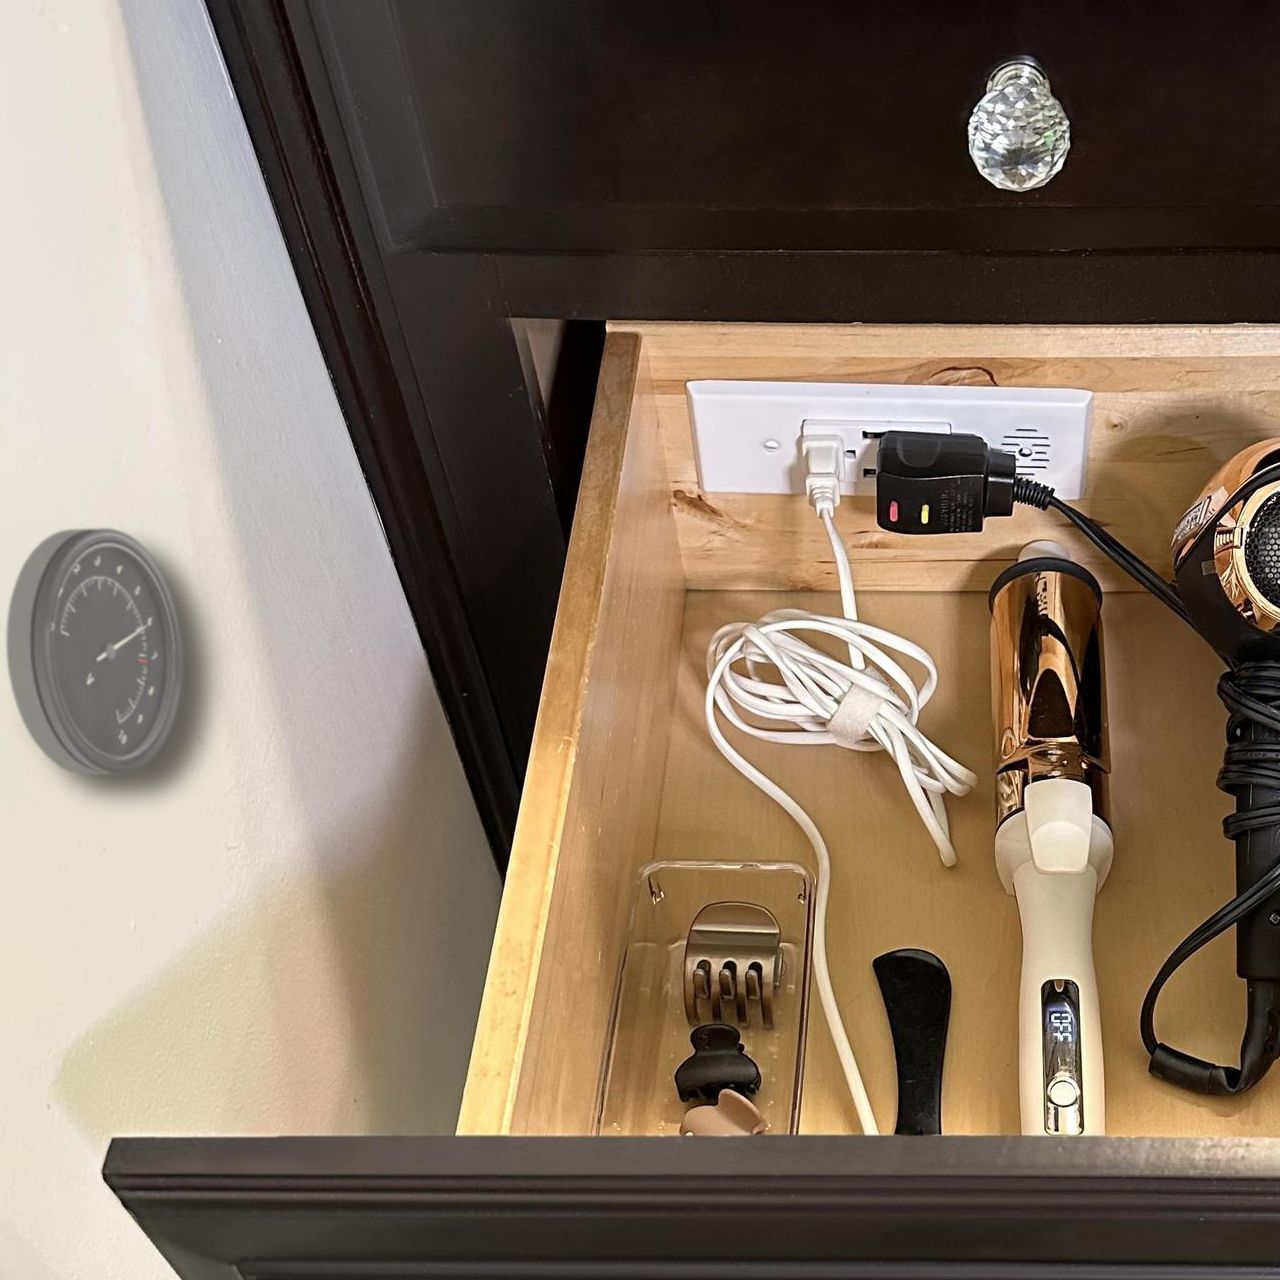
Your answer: 6 V
